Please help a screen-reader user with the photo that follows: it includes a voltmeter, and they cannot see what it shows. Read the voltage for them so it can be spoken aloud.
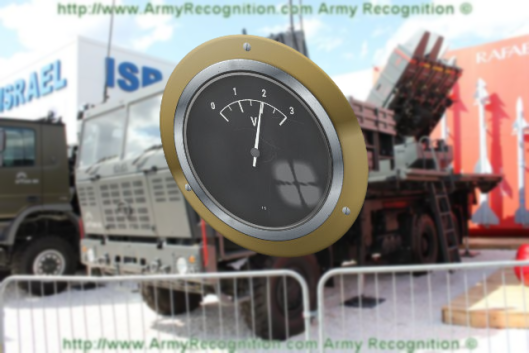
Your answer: 2 V
